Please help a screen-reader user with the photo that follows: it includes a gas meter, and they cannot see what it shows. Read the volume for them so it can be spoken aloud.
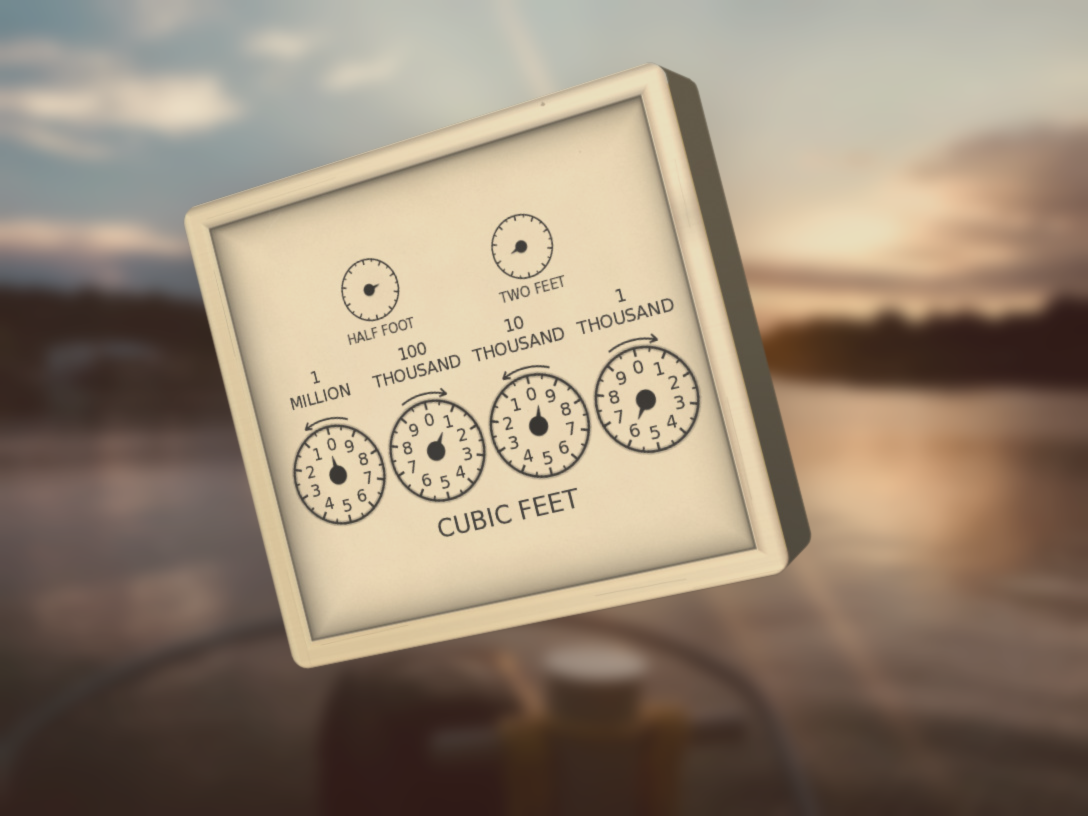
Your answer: 9600 ft³
